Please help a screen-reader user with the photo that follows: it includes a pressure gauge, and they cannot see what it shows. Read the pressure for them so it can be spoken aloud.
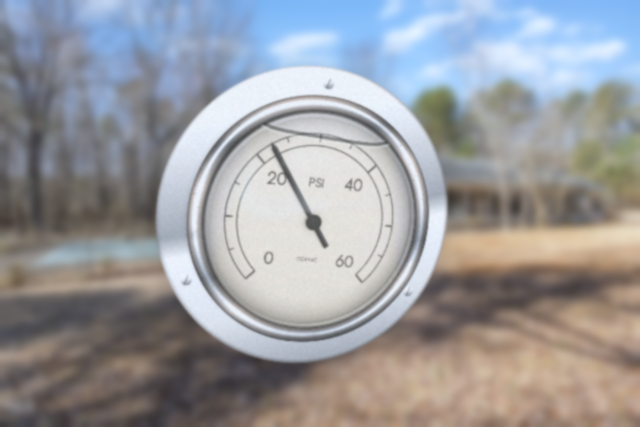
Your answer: 22.5 psi
